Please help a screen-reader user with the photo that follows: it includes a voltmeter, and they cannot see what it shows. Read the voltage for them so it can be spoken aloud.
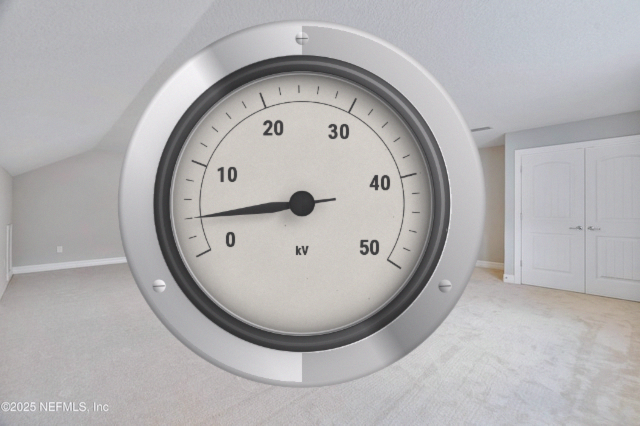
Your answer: 4 kV
